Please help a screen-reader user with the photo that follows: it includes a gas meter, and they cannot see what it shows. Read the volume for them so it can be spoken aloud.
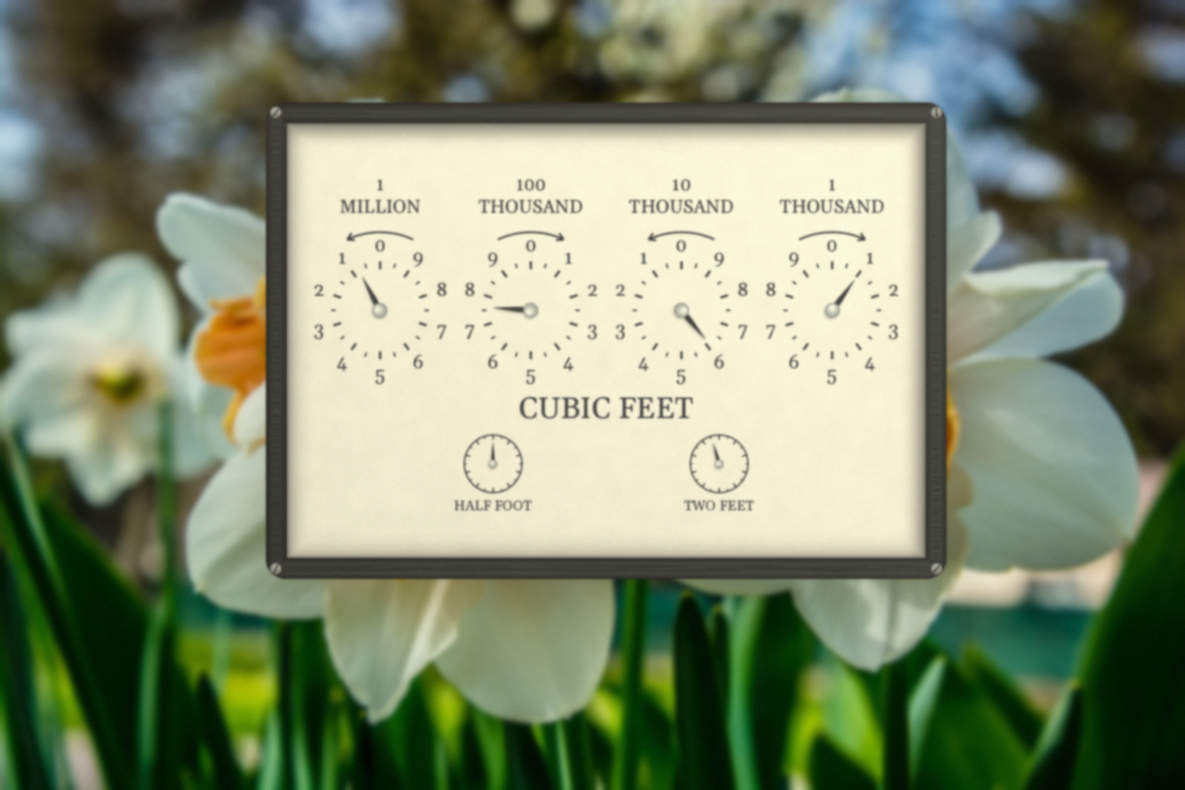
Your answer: 76100 ft³
